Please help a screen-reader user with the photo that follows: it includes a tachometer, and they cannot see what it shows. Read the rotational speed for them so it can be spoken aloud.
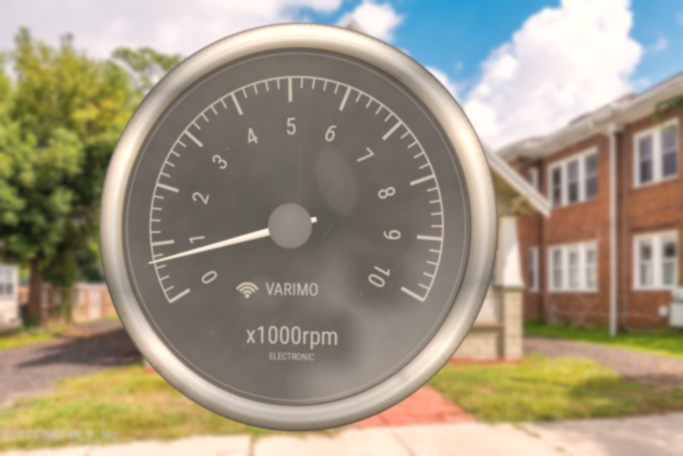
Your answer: 700 rpm
